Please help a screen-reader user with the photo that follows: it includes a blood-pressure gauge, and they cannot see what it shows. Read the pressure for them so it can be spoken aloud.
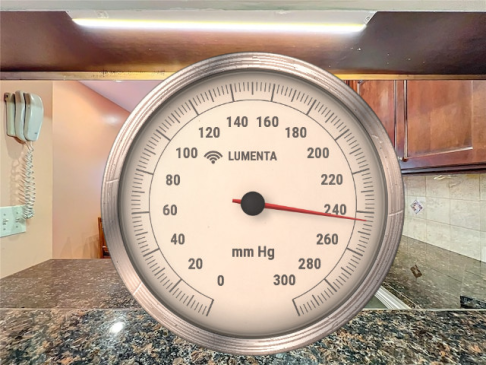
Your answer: 244 mmHg
